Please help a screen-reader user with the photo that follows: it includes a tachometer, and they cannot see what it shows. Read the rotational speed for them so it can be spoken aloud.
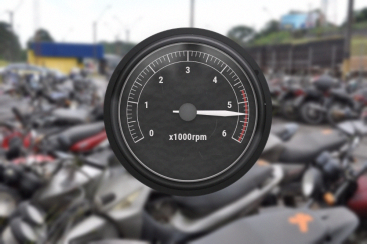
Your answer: 5300 rpm
